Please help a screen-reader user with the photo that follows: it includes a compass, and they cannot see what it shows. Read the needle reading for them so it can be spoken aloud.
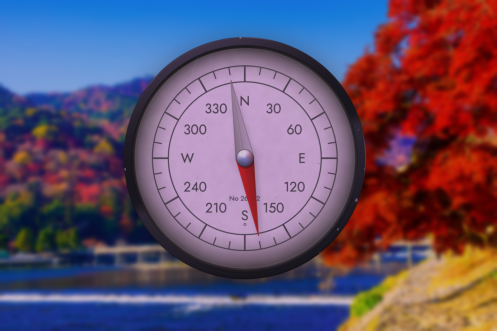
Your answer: 170 °
